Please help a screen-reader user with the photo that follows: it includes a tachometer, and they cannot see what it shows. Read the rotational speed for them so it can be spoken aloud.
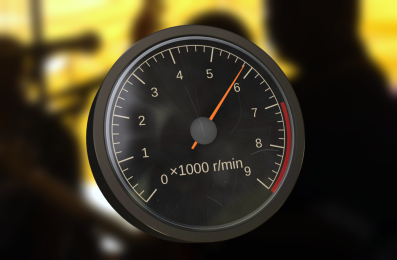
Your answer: 5800 rpm
